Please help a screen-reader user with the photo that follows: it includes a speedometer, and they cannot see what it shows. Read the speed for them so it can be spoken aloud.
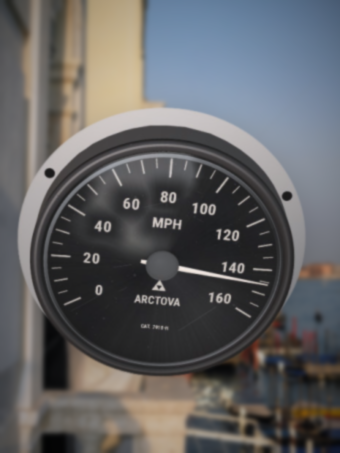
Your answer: 145 mph
